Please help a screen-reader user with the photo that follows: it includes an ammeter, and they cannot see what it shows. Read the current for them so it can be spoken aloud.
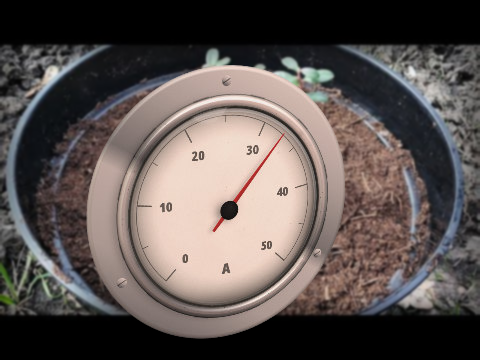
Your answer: 32.5 A
